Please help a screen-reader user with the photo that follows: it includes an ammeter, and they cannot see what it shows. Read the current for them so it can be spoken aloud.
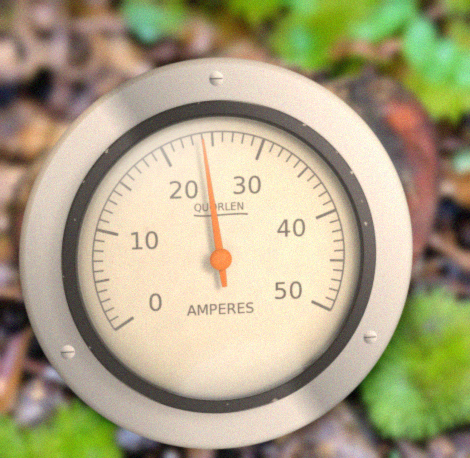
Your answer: 24 A
